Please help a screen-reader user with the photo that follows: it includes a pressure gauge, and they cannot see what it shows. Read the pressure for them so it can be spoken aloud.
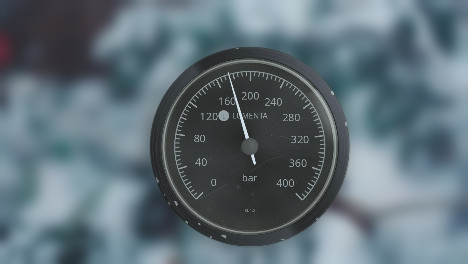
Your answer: 175 bar
